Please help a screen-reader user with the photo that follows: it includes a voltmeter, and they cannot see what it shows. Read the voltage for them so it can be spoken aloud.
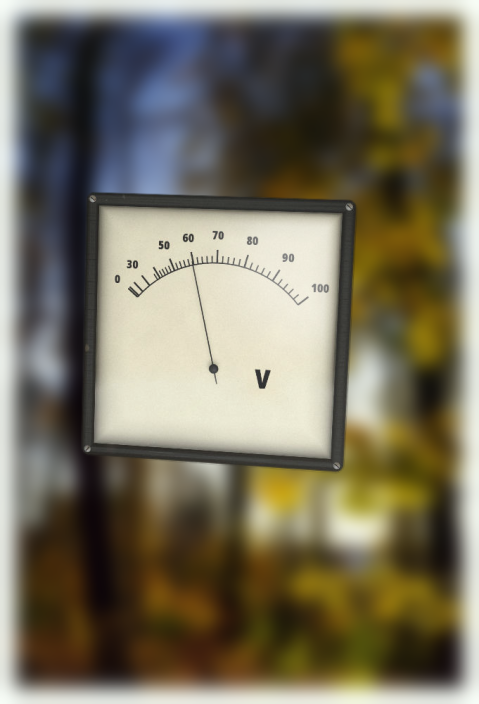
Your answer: 60 V
